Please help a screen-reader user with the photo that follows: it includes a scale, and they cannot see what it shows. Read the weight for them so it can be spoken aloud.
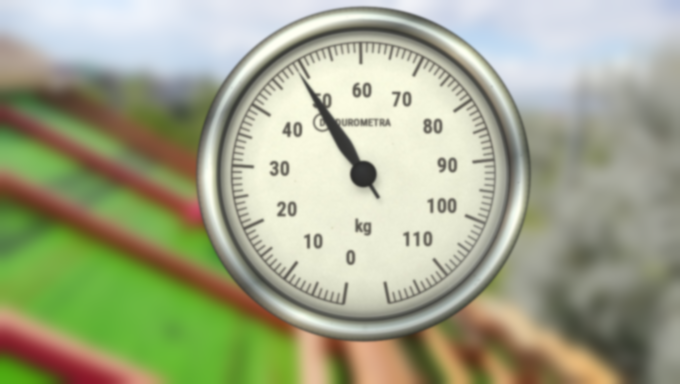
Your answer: 49 kg
